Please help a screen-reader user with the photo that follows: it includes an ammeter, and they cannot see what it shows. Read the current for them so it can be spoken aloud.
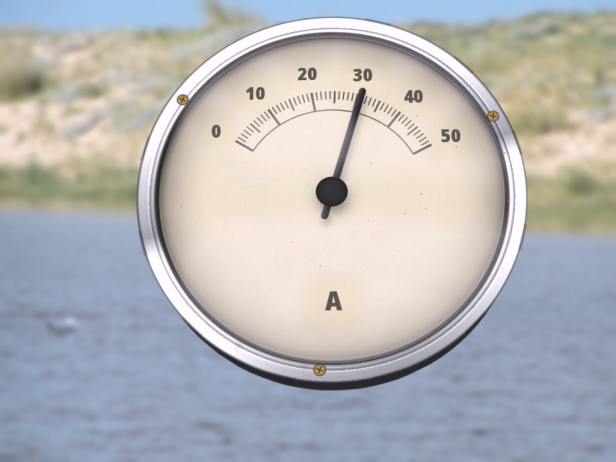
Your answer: 31 A
